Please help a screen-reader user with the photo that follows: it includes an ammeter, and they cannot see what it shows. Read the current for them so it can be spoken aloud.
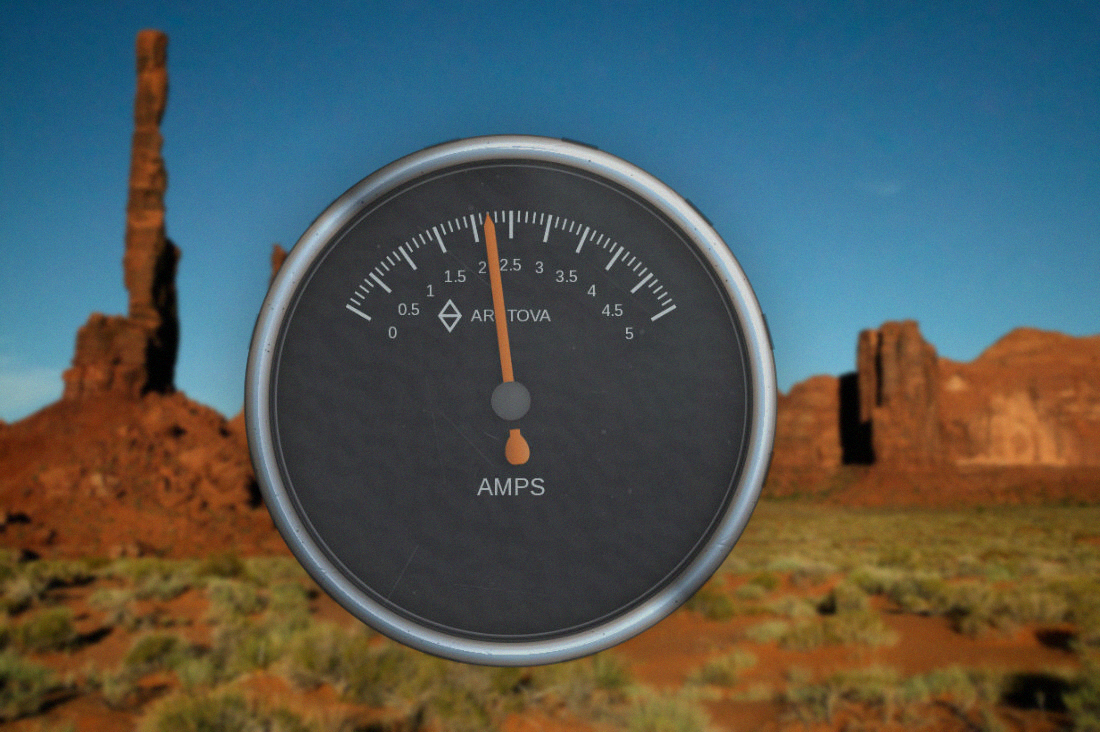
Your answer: 2.2 A
